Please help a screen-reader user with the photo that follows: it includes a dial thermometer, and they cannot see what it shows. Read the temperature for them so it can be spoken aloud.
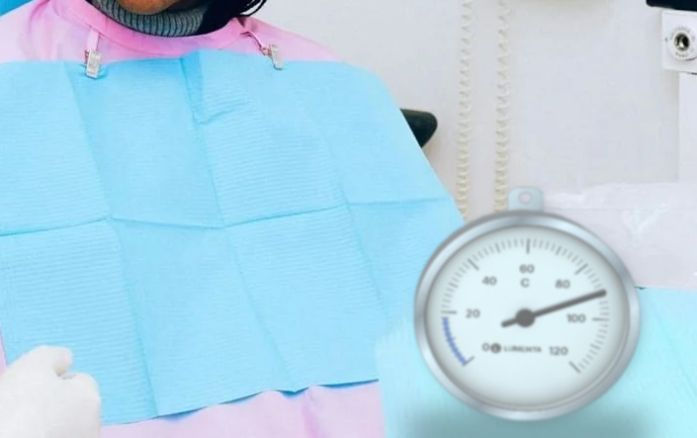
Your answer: 90 °C
